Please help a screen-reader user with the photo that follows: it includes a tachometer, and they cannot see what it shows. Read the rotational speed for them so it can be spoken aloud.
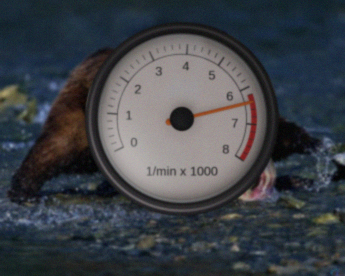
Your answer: 6400 rpm
